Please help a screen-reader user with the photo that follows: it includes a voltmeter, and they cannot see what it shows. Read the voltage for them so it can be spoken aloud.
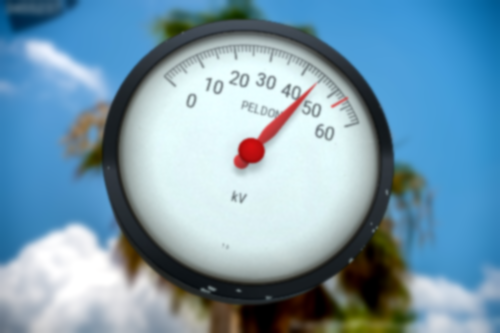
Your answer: 45 kV
